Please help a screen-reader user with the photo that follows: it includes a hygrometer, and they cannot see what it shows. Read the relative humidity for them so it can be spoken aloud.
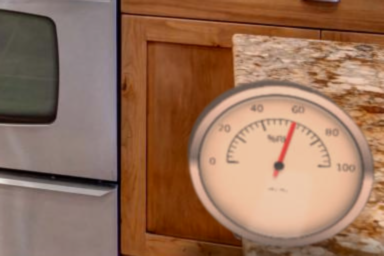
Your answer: 60 %
